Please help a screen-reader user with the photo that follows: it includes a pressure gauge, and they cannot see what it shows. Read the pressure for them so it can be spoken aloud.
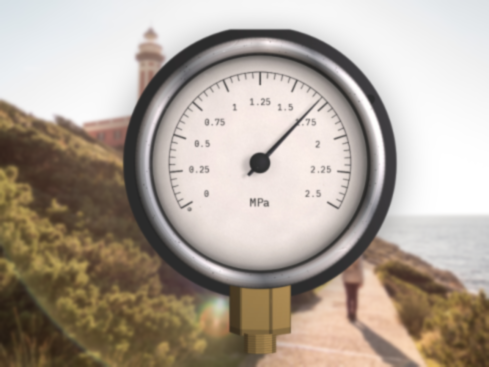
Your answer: 1.7 MPa
